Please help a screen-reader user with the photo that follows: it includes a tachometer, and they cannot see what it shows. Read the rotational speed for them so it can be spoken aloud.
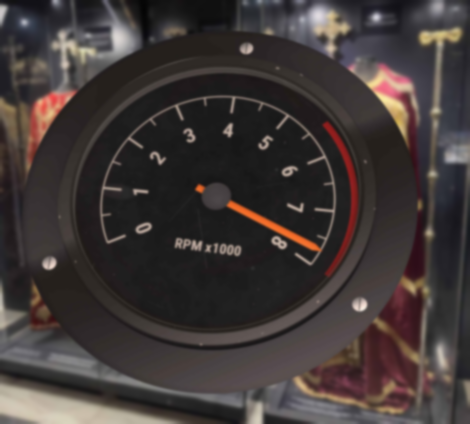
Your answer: 7750 rpm
